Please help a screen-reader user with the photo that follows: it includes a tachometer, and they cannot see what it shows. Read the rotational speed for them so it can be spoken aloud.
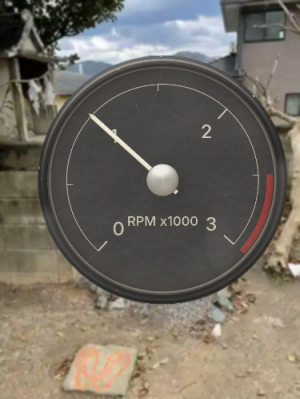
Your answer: 1000 rpm
